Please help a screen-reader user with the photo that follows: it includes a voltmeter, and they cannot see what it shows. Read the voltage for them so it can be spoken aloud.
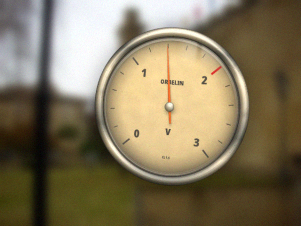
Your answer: 1.4 V
